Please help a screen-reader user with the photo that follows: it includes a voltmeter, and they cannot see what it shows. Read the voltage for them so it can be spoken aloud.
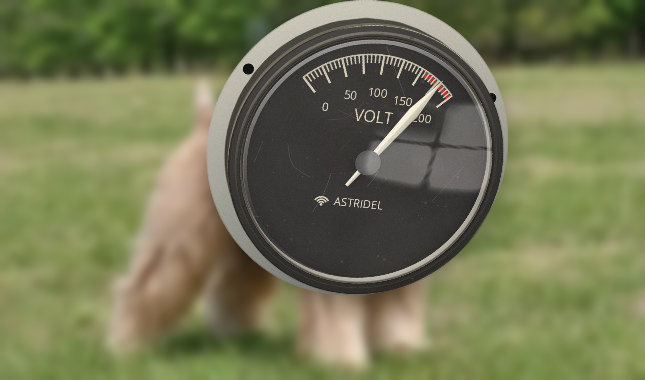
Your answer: 175 V
